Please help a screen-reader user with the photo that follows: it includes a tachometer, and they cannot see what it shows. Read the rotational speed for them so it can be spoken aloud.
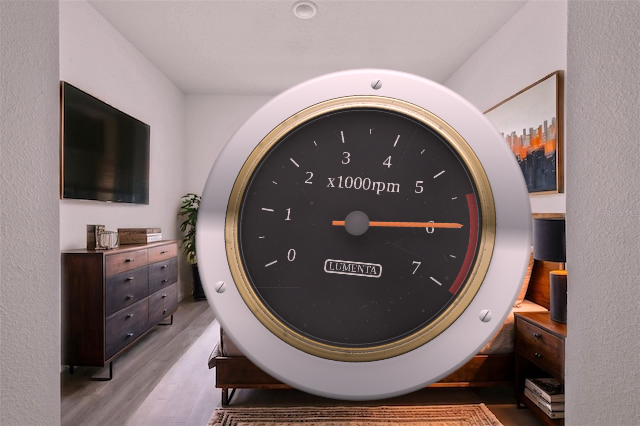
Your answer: 6000 rpm
